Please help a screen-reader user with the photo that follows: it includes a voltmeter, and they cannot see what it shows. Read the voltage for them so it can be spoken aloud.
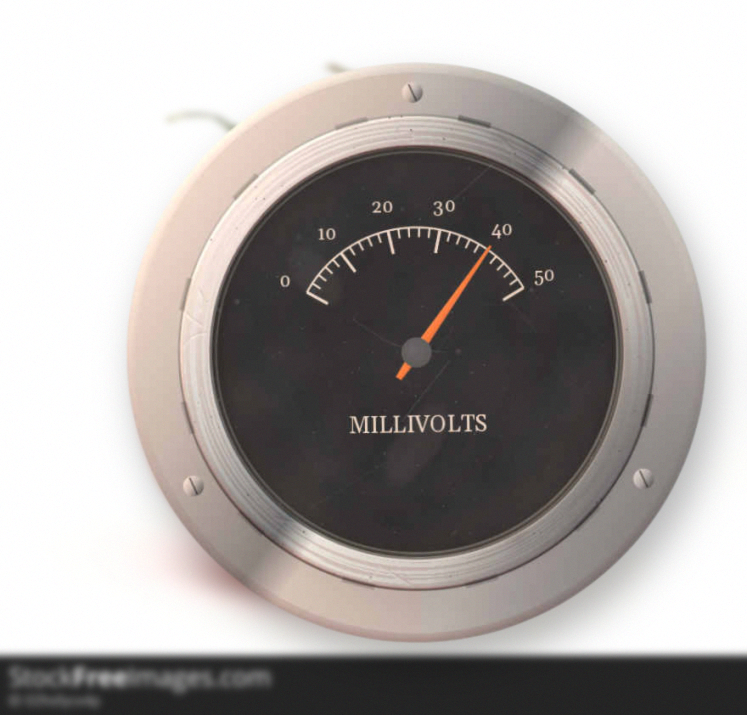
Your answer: 40 mV
